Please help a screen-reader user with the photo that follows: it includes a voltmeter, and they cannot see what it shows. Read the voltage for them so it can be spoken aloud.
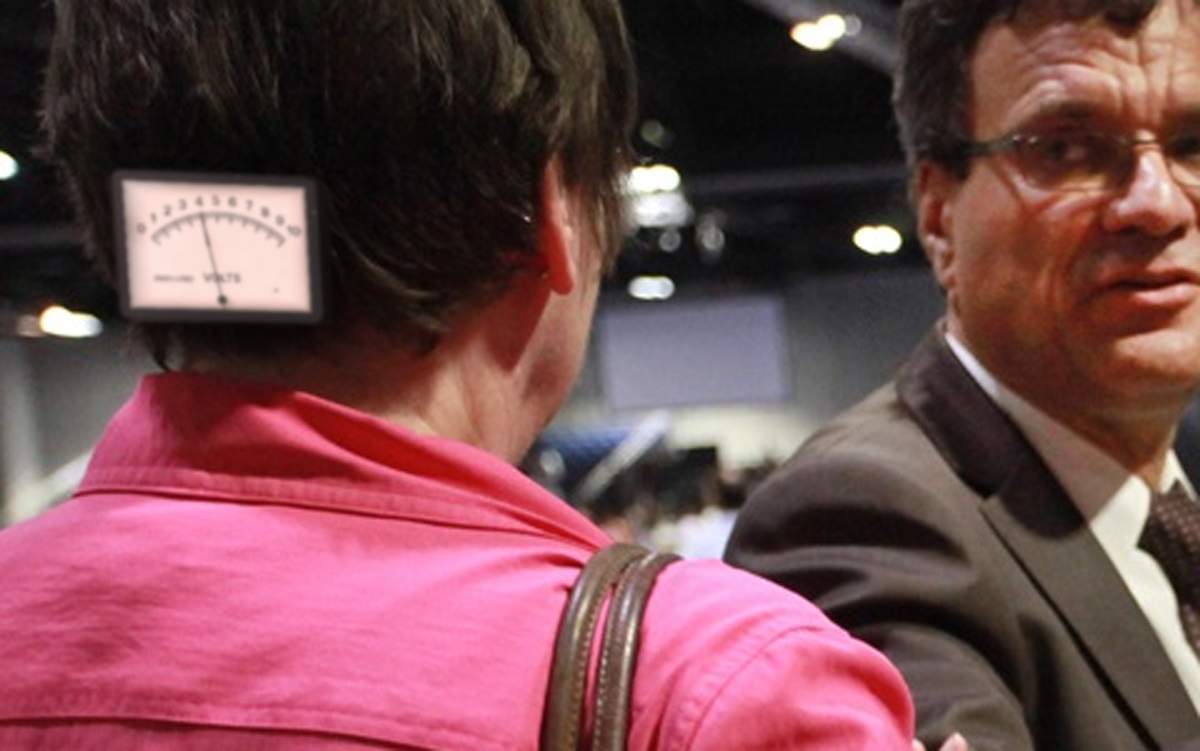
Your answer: 4 V
